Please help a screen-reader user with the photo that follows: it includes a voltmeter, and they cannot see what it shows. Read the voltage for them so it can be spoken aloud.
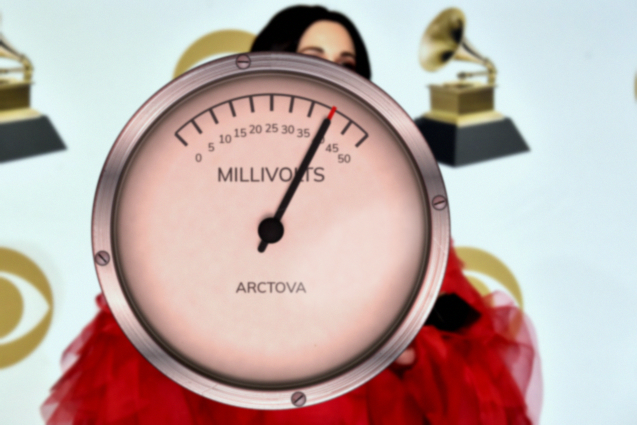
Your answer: 40 mV
